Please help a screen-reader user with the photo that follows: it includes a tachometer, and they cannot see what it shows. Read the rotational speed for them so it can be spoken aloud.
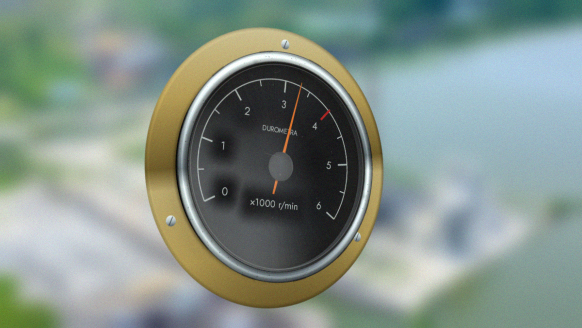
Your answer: 3250 rpm
